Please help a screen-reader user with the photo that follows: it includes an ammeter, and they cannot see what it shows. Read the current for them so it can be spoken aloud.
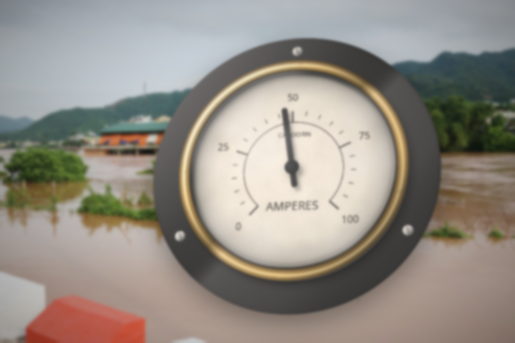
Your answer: 47.5 A
